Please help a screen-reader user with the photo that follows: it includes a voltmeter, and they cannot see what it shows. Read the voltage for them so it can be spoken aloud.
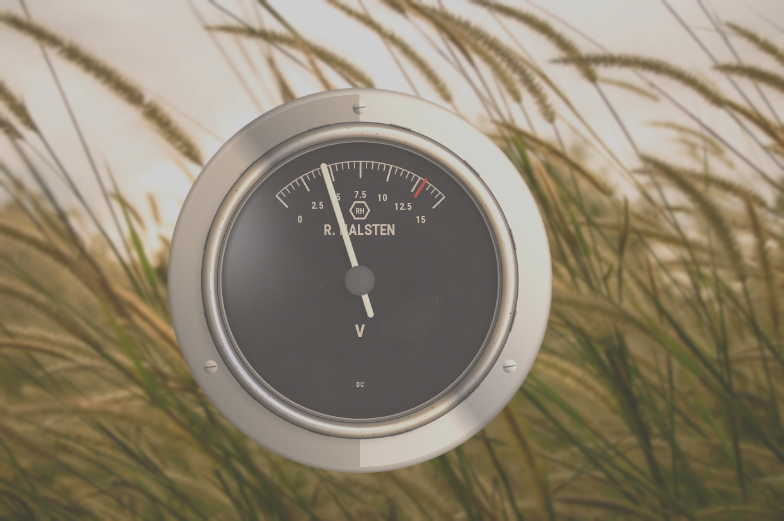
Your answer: 4.5 V
